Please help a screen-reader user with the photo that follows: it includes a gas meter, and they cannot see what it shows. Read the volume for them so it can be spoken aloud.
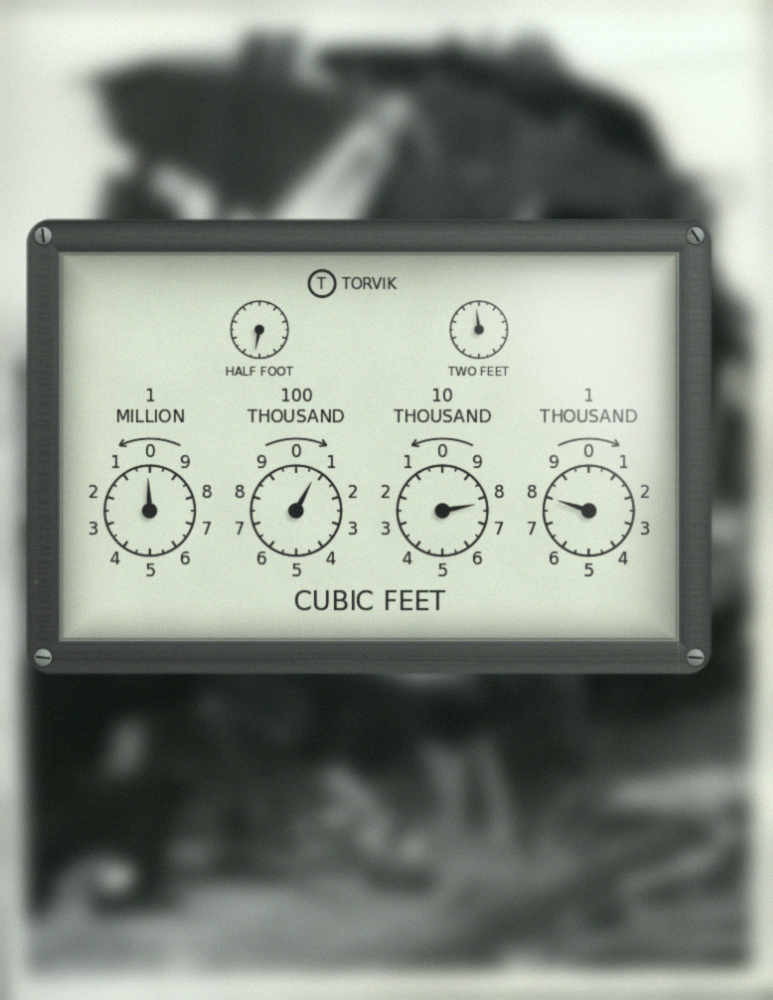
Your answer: 7800 ft³
